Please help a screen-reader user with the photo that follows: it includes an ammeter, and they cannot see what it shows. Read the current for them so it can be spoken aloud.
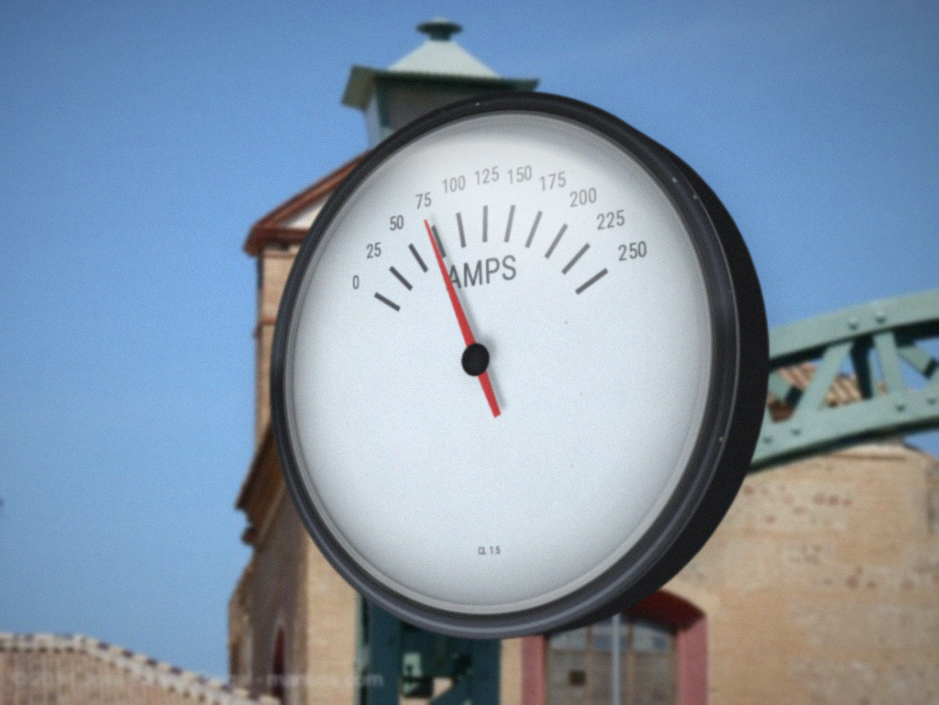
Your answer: 75 A
